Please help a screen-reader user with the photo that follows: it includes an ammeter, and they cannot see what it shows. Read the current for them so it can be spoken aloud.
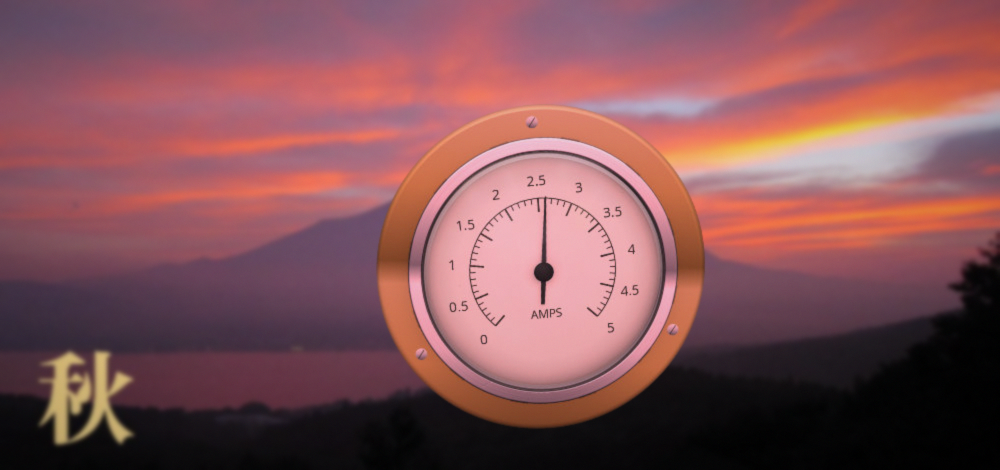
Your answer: 2.6 A
